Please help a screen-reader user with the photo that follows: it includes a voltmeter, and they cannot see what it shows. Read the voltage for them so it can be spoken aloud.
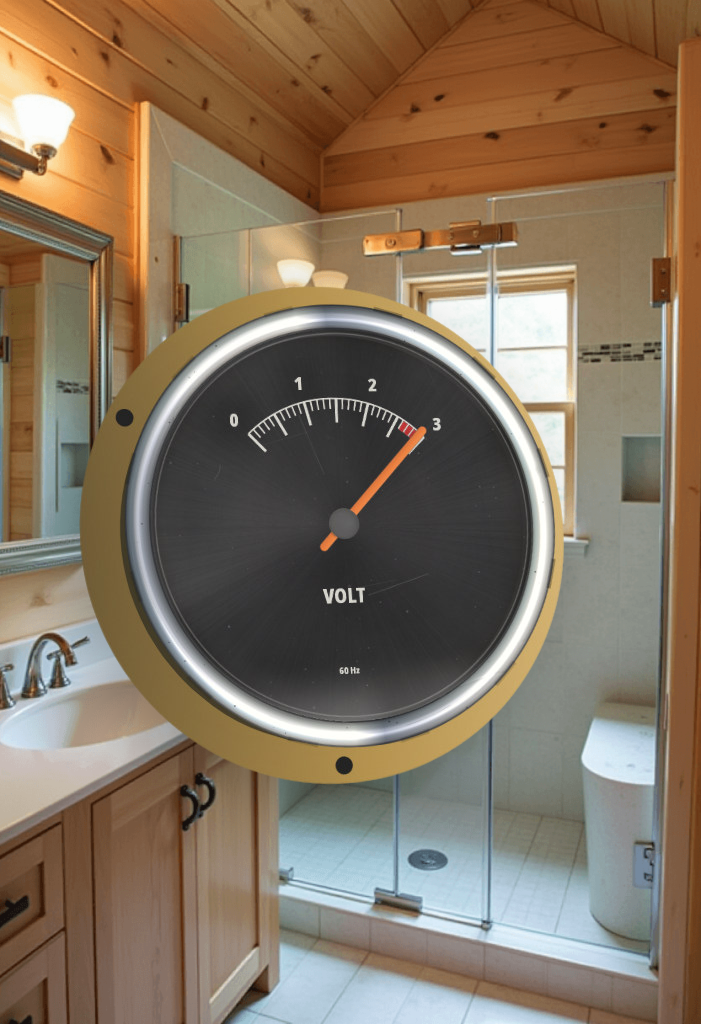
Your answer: 2.9 V
